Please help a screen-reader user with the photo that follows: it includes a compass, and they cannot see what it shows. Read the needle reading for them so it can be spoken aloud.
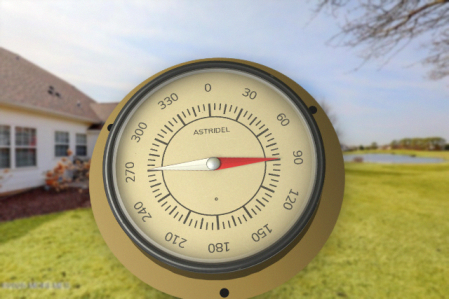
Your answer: 90 °
